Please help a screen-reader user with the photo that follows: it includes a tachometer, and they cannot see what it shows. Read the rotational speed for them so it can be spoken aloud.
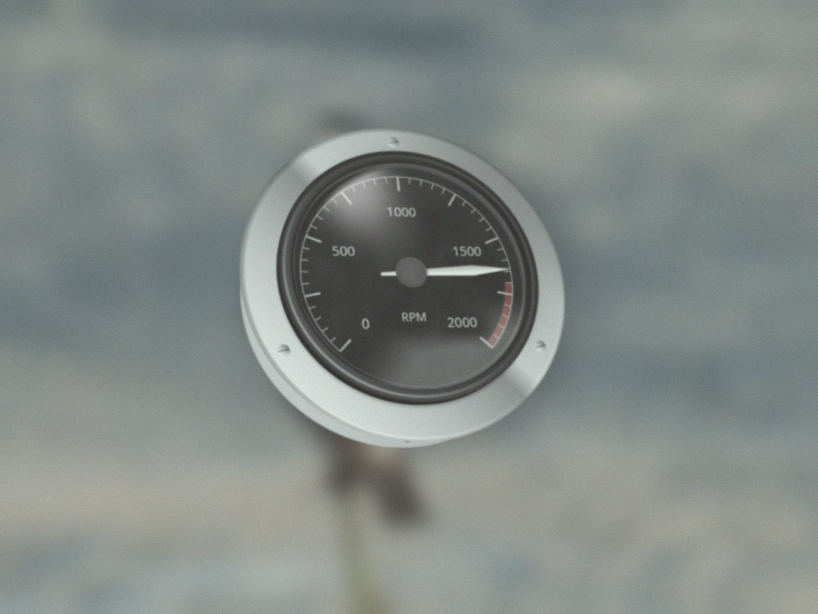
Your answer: 1650 rpm
